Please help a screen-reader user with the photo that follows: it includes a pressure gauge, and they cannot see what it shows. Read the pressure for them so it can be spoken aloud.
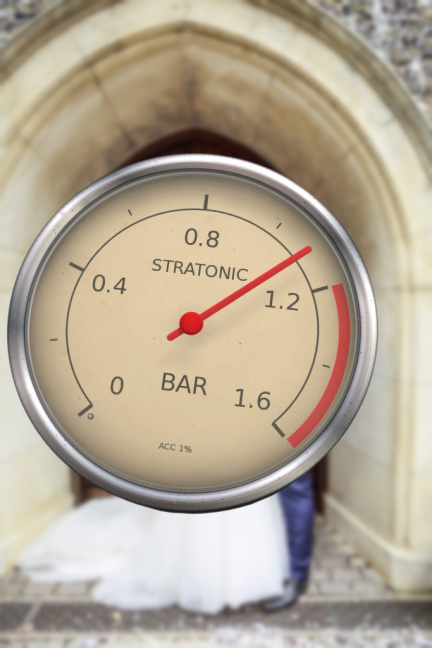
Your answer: 1.1 bar
